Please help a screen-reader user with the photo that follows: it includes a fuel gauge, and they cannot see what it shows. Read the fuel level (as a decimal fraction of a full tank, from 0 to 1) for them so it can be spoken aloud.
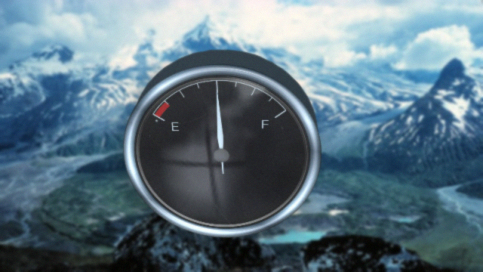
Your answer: 0.5
